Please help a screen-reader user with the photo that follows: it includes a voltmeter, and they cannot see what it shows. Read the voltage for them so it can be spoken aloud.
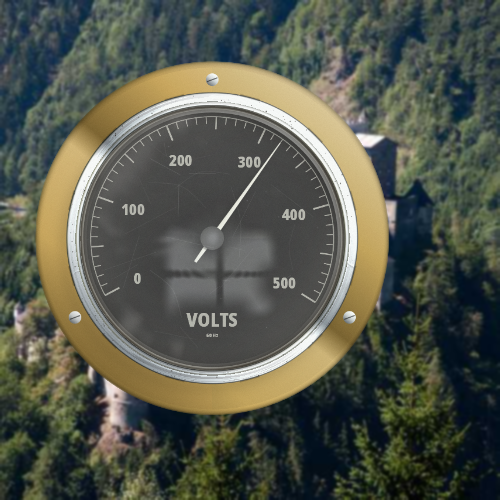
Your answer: 320 V
